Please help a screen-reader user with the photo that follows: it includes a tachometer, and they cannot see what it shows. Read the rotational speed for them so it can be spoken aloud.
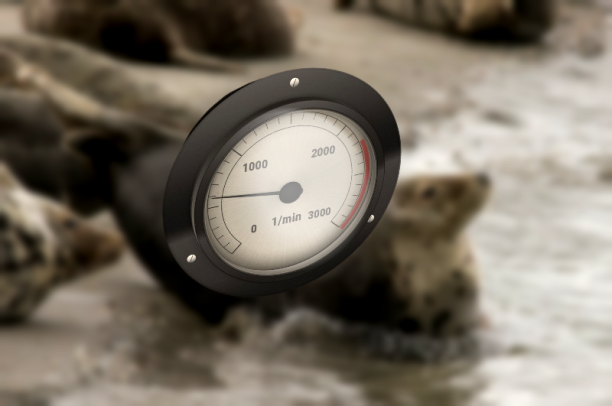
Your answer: 600 rpm
